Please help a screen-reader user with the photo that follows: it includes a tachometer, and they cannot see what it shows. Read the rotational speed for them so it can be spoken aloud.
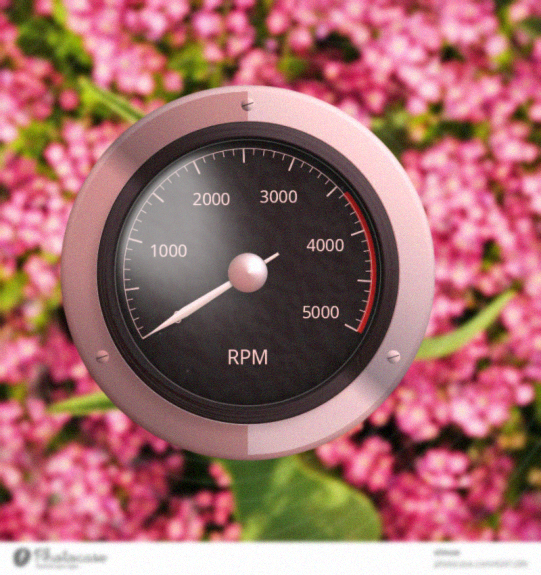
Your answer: 0 rpm
